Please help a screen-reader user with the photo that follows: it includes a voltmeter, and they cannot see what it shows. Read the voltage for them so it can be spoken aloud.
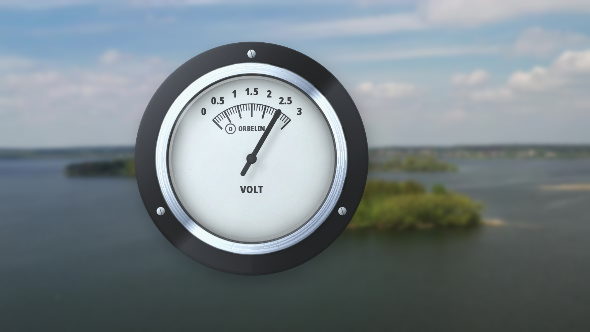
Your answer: 2.5 V
